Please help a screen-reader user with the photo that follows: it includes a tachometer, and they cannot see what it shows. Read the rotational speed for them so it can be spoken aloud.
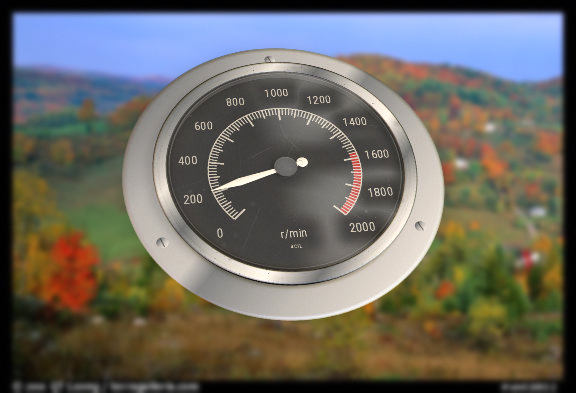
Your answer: 200 rpm
